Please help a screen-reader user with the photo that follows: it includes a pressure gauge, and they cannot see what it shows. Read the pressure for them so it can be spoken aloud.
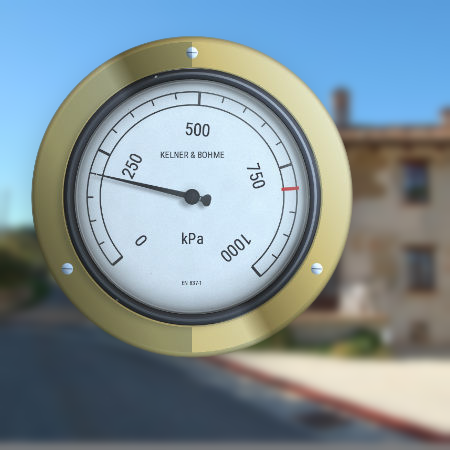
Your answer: 200 kPa
